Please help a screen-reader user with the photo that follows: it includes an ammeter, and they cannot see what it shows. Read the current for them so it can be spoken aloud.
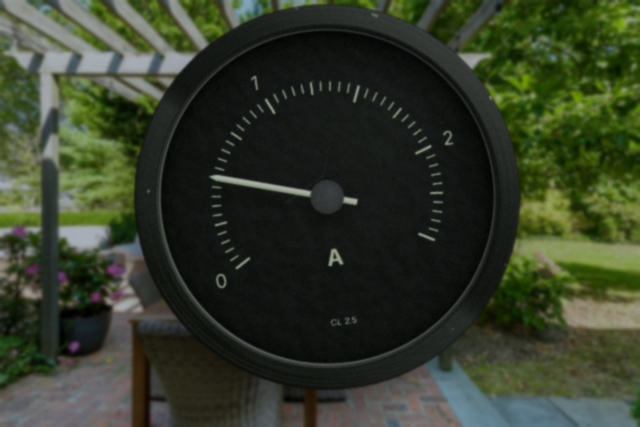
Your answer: 0.5 A
